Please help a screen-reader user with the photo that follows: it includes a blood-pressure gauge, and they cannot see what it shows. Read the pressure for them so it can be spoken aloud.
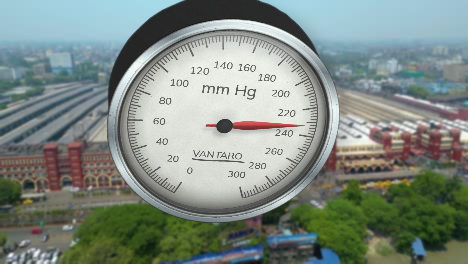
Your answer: 230 mmHg
